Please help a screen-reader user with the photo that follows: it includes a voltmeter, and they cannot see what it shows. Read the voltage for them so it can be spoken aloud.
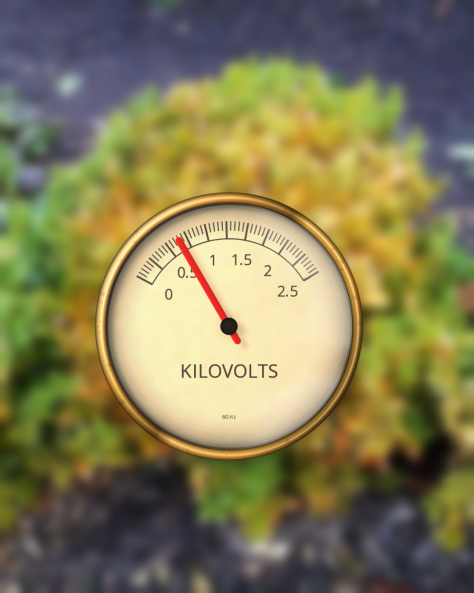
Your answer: 0.65 kV
